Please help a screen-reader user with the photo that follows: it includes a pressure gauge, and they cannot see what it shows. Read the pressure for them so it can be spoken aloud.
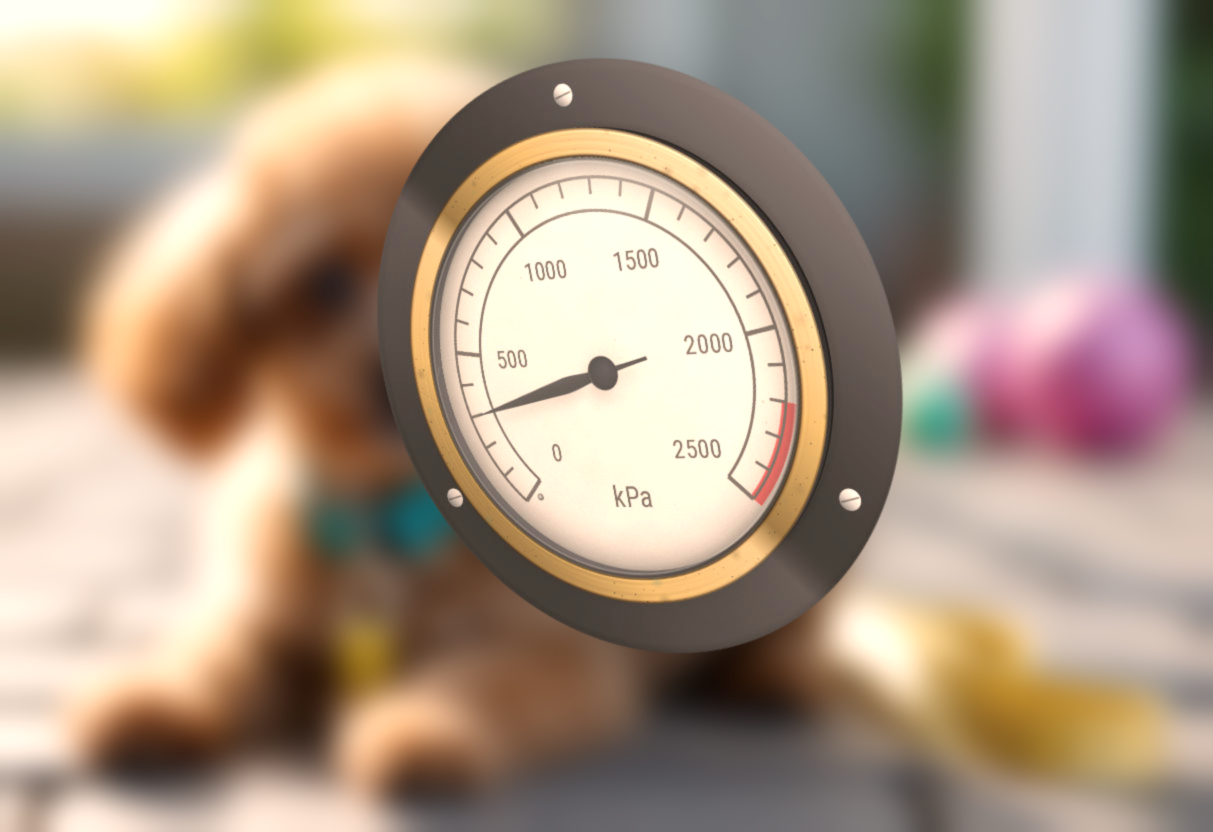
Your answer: 300 kPa
